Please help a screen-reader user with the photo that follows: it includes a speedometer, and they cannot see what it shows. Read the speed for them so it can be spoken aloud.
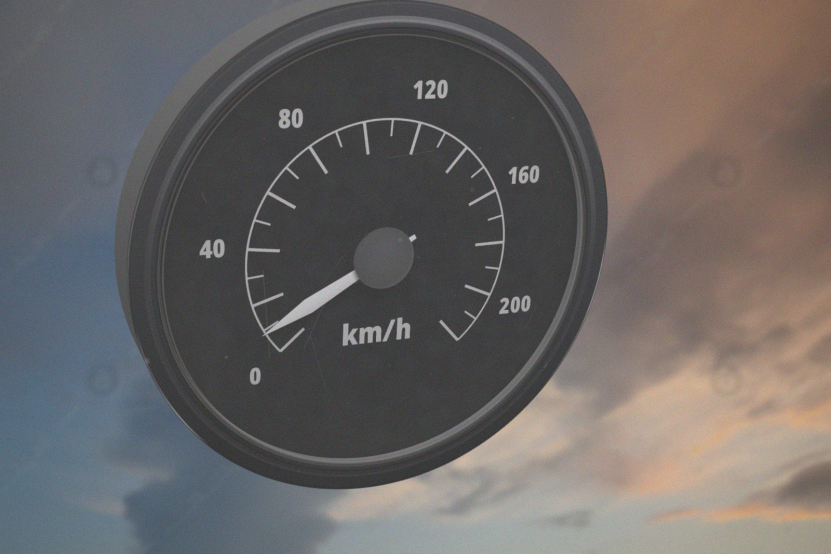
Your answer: 10 km/h
